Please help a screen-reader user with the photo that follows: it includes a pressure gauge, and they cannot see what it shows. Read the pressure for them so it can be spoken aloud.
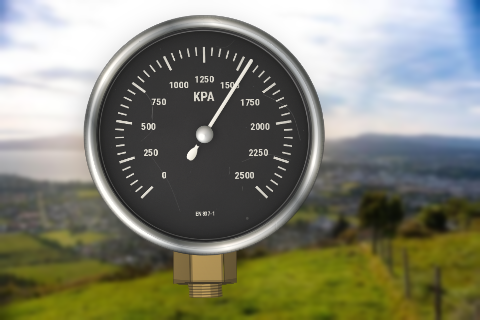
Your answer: 1550 kPa
